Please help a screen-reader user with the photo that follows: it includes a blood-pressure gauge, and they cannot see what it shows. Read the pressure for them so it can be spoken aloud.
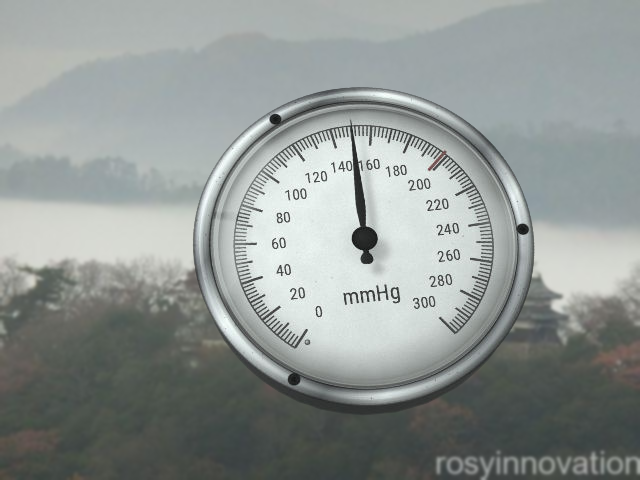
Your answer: 150 mmHg
